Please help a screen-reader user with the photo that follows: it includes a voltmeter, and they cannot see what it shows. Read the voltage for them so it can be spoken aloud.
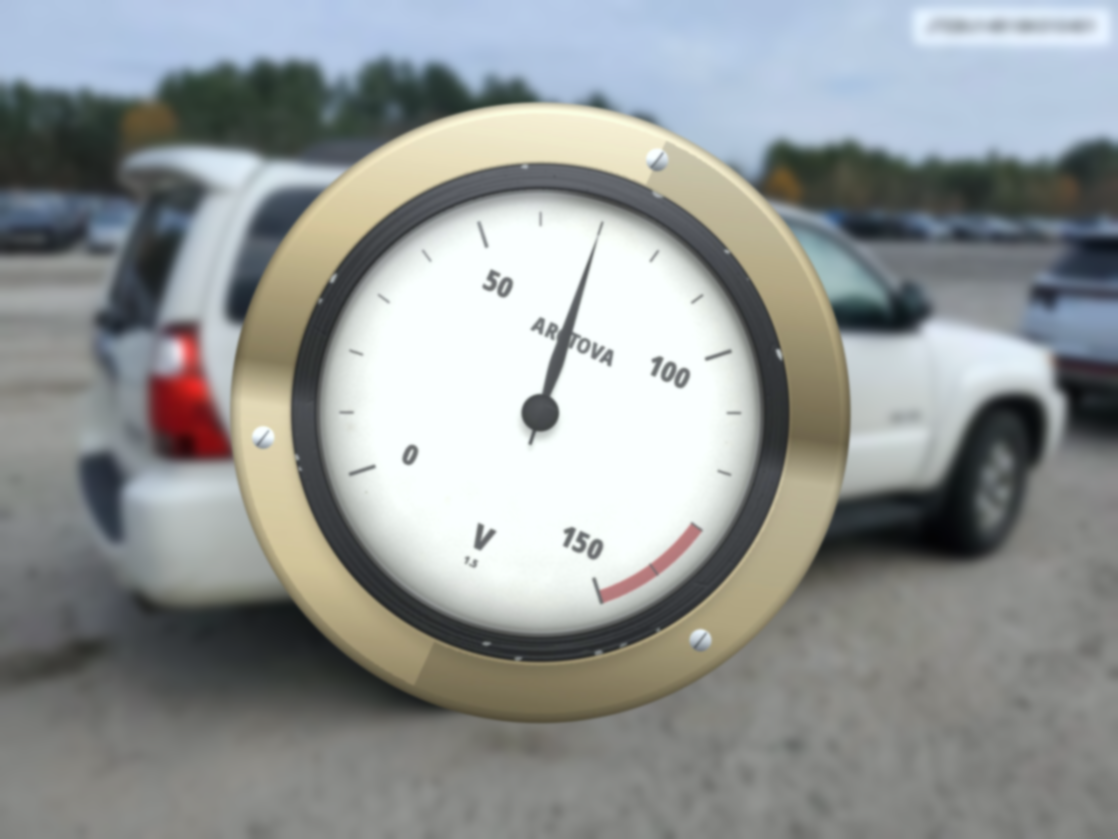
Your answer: 70 V
